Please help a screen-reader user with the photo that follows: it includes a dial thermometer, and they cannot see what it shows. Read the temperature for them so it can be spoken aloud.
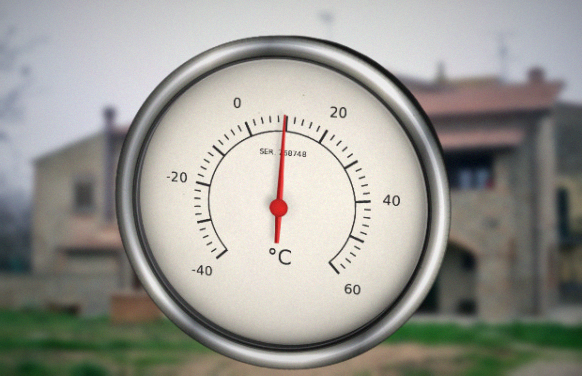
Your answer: 10 °C
